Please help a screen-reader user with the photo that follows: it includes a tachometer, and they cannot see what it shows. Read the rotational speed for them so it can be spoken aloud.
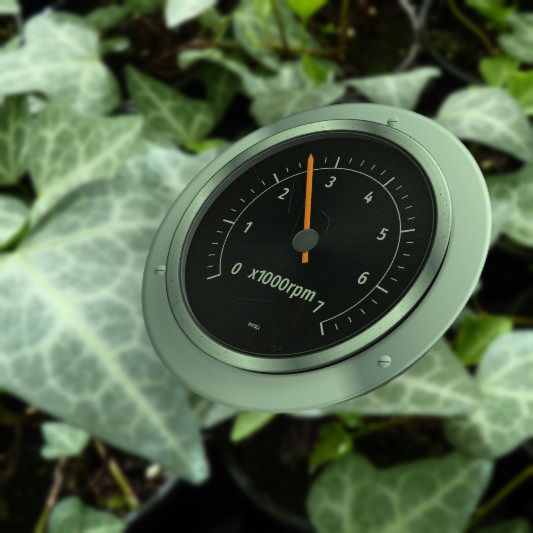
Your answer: 2600 rpm
